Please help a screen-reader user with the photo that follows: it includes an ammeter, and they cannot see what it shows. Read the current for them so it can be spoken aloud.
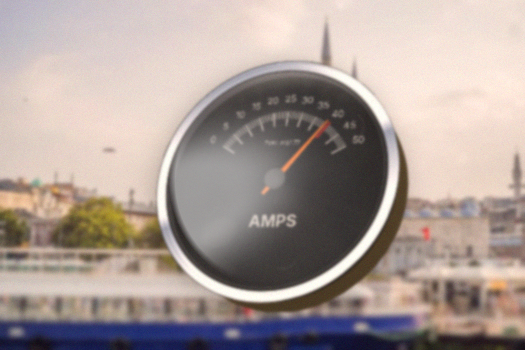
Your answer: 40 A
